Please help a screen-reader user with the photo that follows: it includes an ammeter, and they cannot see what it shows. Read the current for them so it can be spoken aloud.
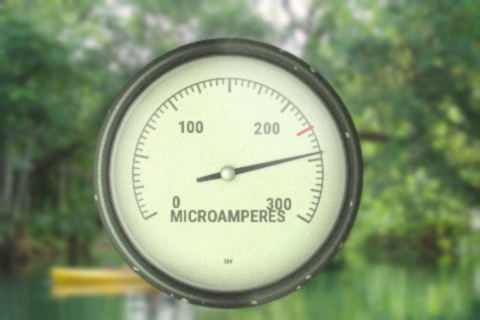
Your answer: 245 µA
